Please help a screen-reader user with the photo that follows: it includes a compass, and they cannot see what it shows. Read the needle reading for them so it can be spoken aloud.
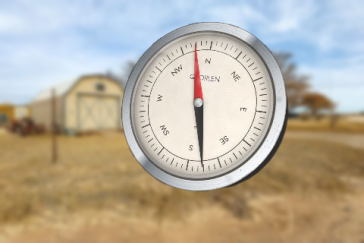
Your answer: 345 °
